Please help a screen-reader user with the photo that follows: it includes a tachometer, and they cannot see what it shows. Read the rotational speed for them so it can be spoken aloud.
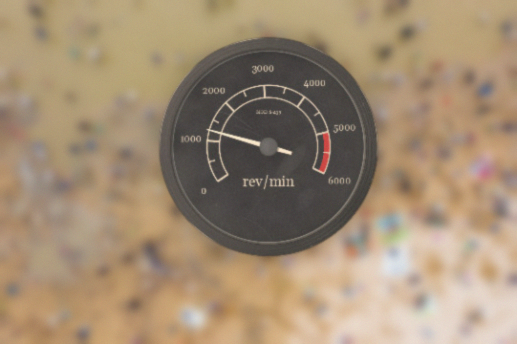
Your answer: 1250 rpm
